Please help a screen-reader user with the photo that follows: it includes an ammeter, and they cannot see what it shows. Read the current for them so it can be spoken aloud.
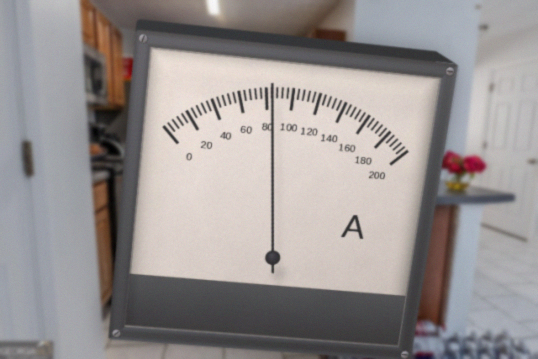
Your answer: 84 A
